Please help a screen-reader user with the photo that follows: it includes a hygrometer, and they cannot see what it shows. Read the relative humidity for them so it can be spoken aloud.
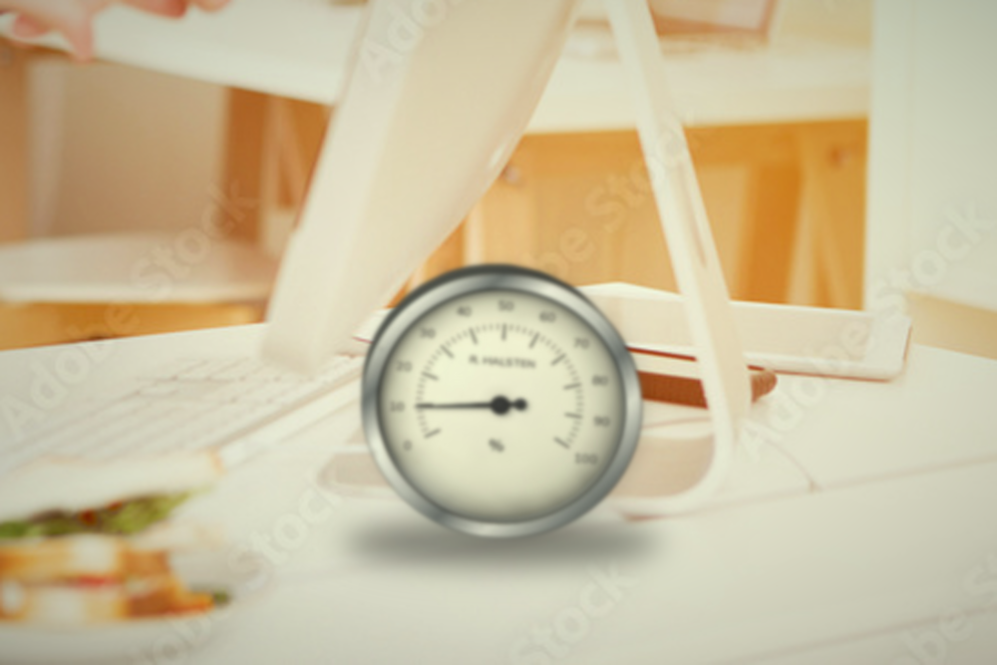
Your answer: 10 %
